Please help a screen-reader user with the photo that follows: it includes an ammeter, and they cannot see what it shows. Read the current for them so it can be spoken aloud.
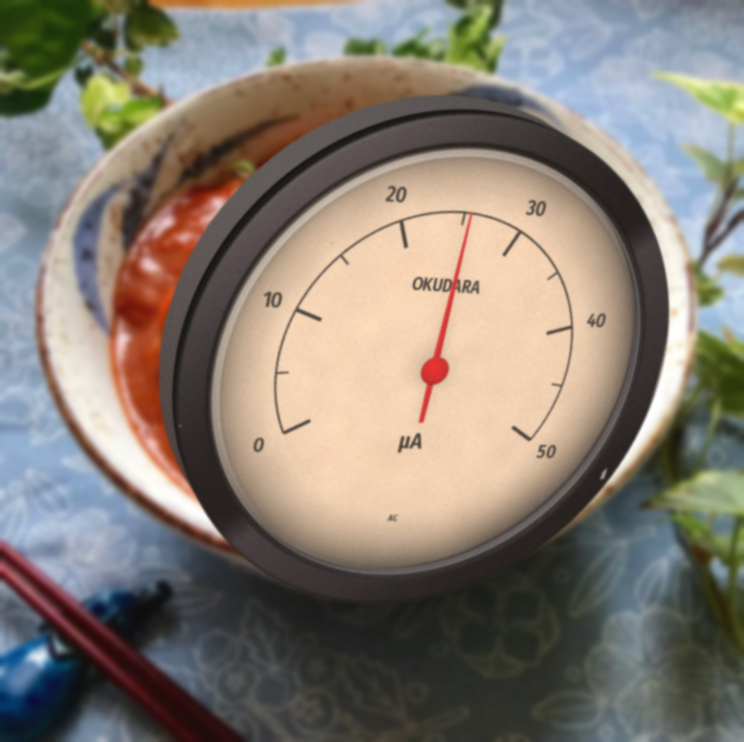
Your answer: 25 µA
